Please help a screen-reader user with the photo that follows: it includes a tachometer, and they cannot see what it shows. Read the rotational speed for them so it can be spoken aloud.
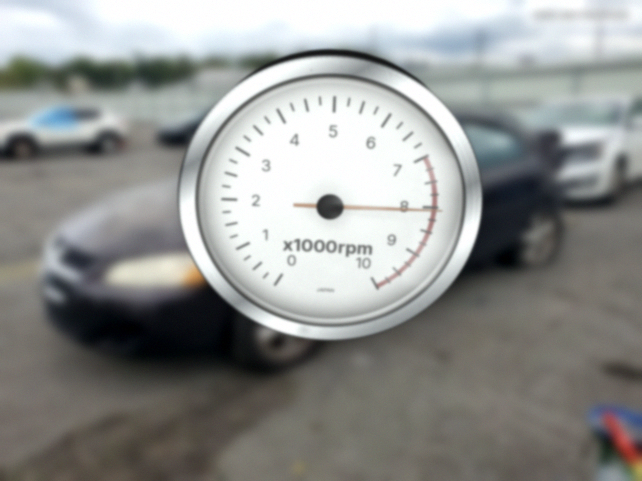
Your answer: 8000 rpm
